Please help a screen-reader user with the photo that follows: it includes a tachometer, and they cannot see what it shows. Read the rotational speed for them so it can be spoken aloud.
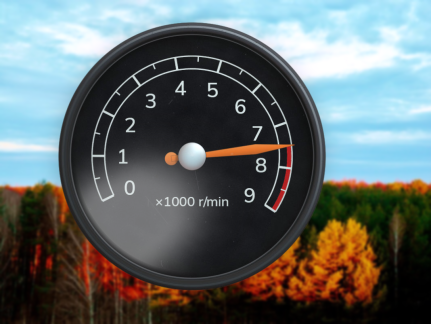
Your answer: 7500 rpm
